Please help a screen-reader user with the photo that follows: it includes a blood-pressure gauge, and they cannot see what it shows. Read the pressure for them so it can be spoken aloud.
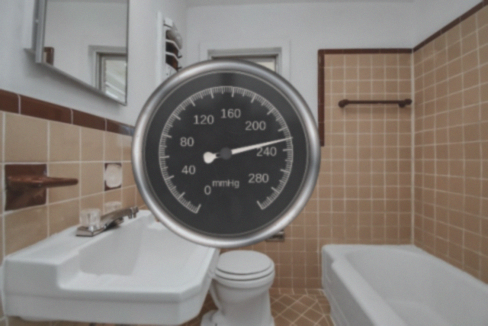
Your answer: 230 mmHg
